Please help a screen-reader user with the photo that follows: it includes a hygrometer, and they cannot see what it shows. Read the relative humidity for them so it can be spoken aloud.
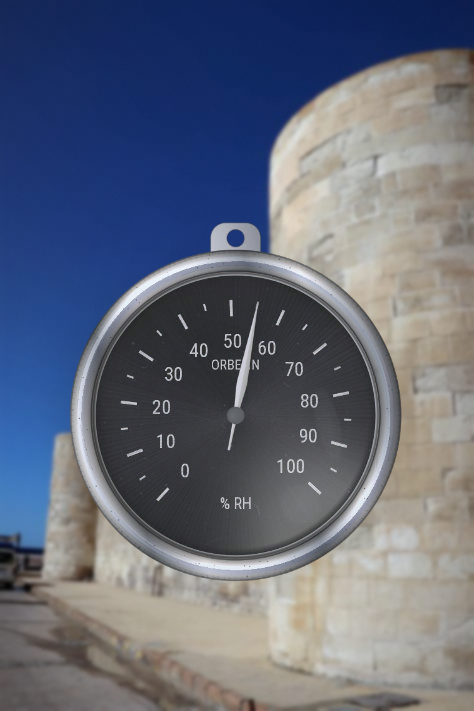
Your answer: 55 %
